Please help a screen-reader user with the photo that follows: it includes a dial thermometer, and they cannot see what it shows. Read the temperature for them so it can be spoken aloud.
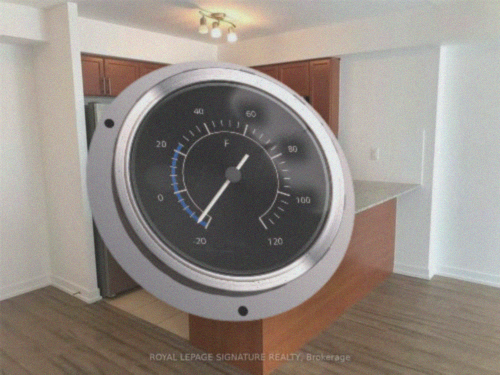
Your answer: -16 °F
